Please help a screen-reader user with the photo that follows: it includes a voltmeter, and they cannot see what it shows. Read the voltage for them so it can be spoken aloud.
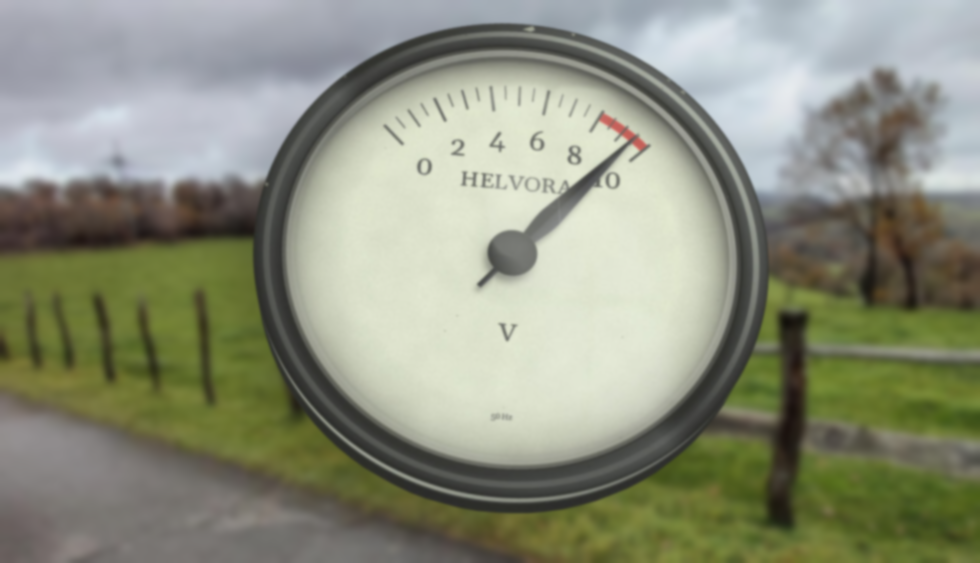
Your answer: 9.5 V
